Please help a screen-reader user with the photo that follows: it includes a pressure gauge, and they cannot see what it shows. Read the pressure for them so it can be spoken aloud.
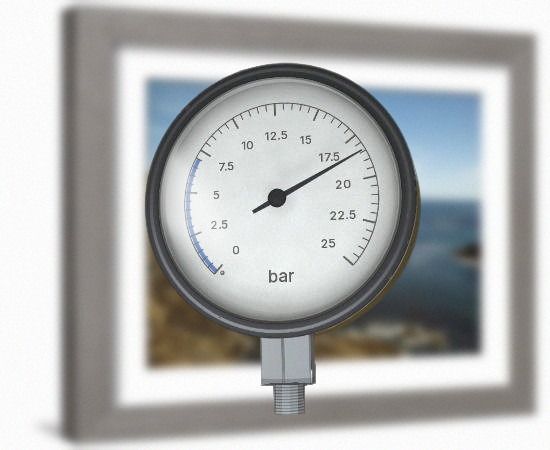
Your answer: 18.5 bar
